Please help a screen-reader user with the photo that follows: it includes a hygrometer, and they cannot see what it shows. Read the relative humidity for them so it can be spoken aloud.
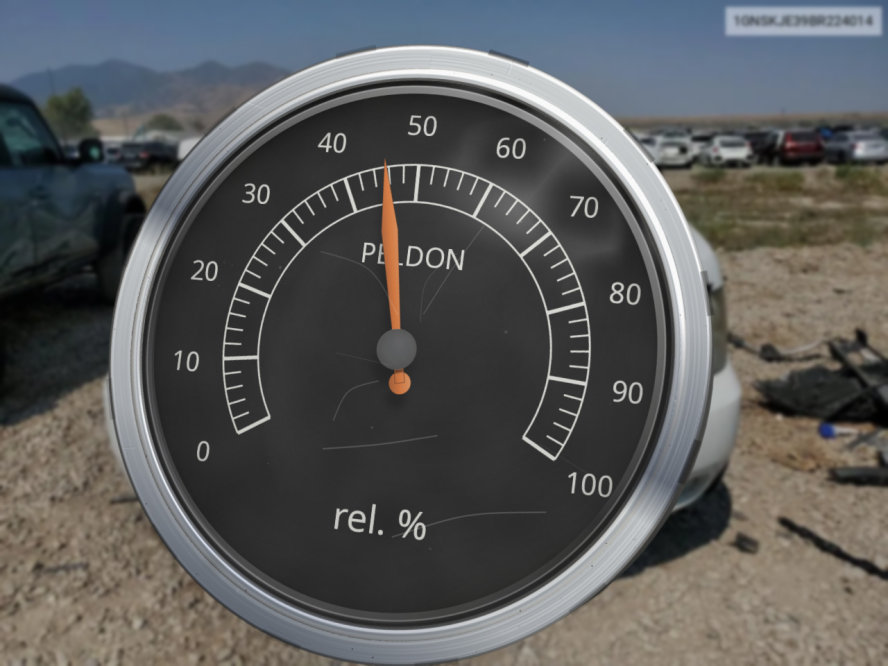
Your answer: 46 %
